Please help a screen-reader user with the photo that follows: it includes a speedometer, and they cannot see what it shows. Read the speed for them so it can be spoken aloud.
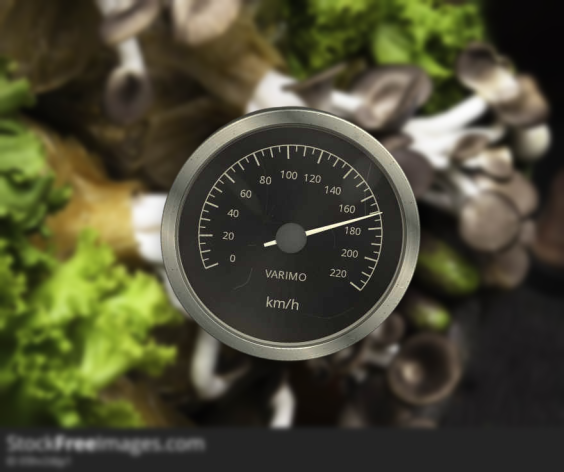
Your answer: 170 km/h
